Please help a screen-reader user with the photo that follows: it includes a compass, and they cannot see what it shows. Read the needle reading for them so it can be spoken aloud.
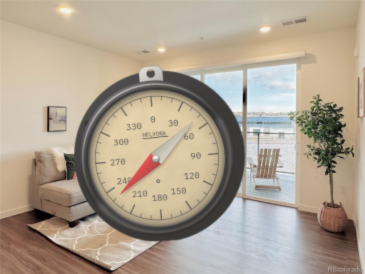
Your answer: 230 °
